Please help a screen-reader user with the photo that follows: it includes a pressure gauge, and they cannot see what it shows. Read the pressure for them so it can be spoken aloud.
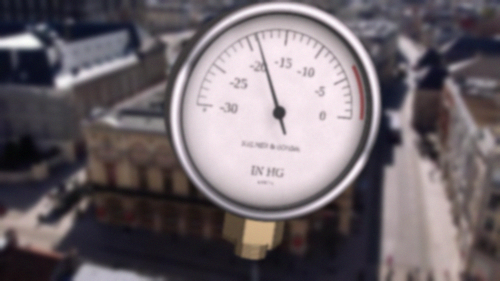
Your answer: -19 inHg
